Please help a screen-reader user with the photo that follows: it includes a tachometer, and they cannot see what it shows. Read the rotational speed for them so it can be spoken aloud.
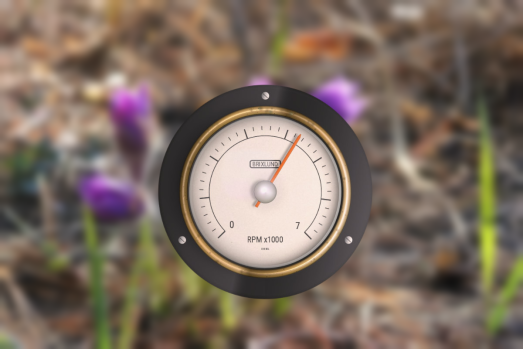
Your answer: 4300 rpm
